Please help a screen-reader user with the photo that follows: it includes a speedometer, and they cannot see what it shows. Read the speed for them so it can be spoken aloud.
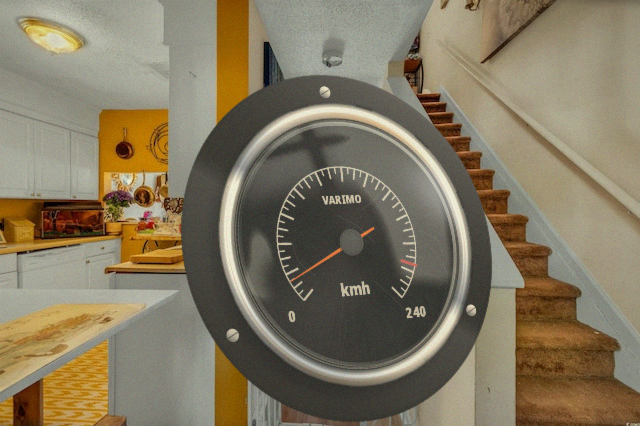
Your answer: 15 km/h
